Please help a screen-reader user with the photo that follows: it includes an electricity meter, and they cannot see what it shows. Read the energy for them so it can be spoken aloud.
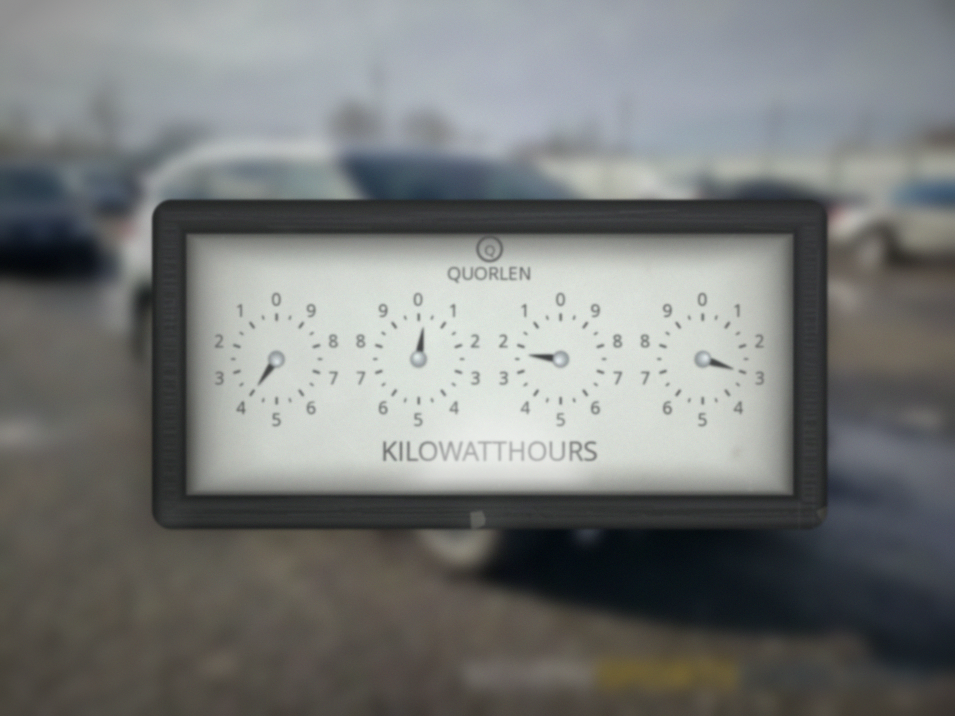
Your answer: 4023 kWh
